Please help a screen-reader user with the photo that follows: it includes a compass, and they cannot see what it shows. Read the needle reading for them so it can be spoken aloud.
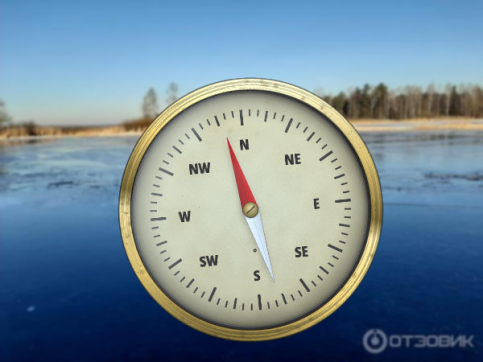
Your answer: 347.5 °
